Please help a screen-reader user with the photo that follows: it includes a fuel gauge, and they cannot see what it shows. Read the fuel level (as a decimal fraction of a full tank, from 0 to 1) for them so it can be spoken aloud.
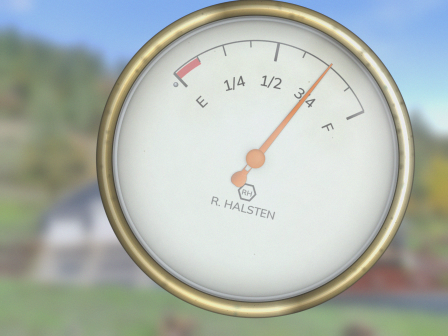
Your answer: 0.75
